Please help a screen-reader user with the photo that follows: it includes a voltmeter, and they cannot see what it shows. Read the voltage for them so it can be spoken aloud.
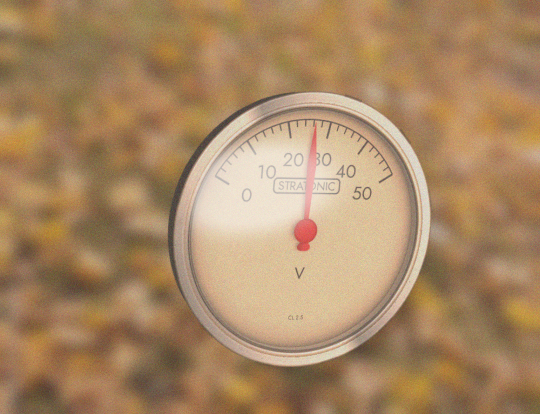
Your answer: 26 V
